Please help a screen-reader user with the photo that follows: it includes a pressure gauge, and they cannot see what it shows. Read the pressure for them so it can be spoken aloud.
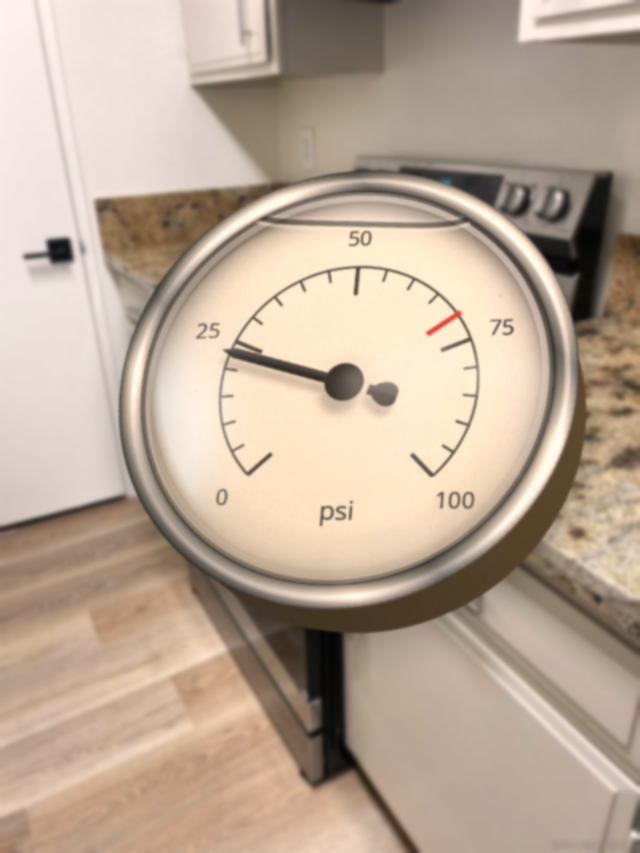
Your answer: 22.5 psi
